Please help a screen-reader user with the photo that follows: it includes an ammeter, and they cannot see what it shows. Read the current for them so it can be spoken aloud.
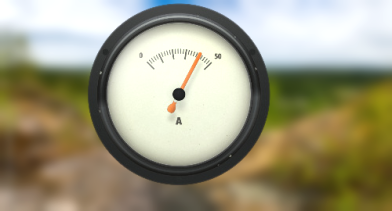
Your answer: 40 A
